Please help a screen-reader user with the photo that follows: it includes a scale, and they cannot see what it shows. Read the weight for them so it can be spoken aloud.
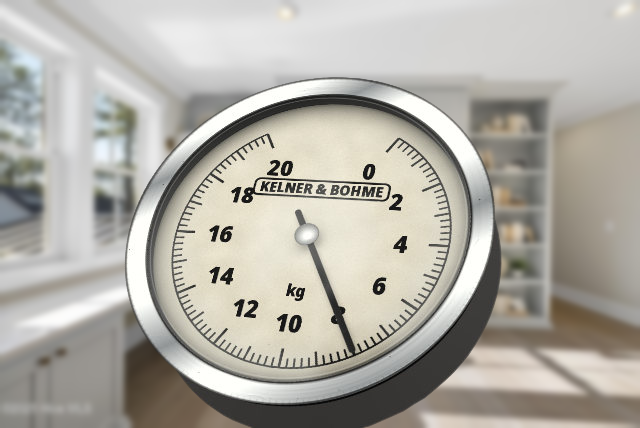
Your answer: 8 kg
